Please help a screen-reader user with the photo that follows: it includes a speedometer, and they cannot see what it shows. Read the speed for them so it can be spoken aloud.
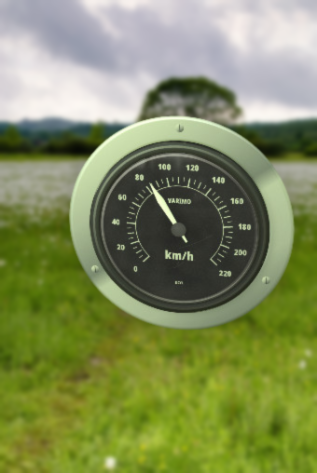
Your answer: 85 km/h
